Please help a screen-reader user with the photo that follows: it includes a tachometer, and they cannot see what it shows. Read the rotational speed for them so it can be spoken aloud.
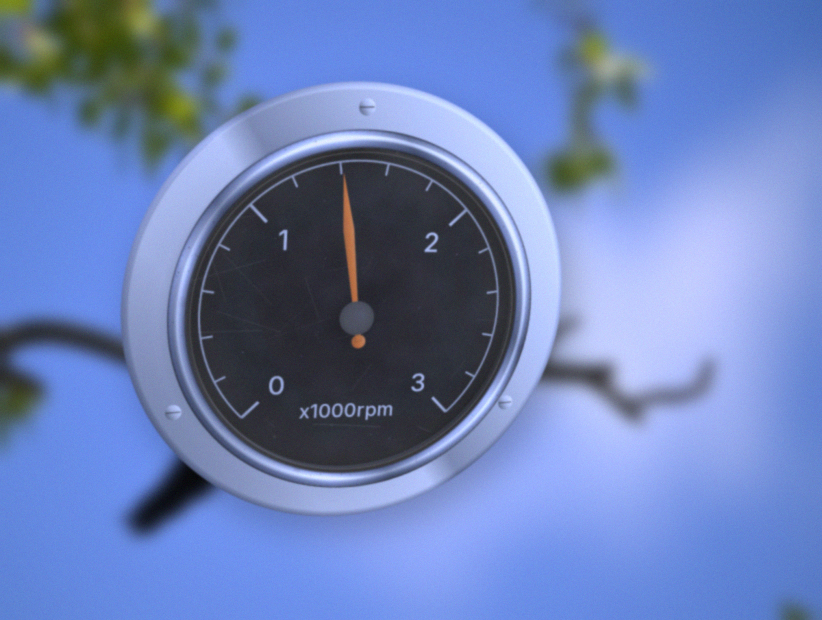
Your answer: 1400 rpm
